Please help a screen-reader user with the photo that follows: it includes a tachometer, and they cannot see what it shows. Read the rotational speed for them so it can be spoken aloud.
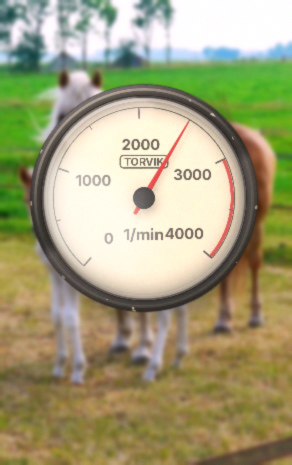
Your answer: 2500 rpm
